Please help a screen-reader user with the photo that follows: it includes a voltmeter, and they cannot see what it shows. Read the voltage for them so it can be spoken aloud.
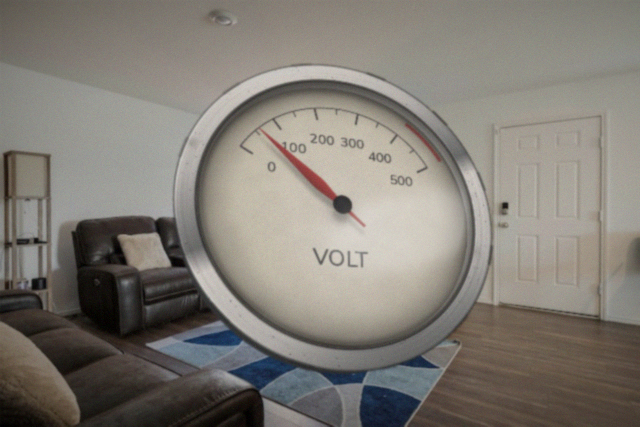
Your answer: 50 V
